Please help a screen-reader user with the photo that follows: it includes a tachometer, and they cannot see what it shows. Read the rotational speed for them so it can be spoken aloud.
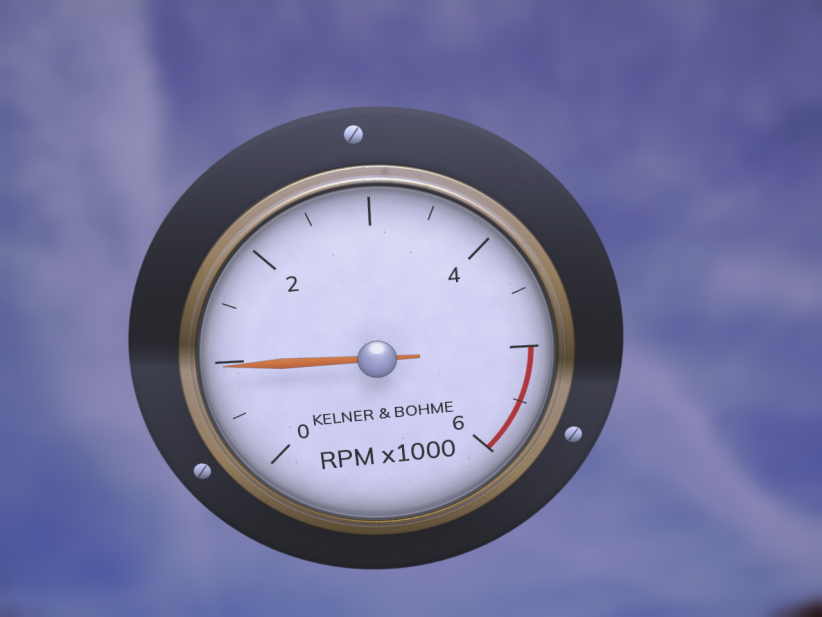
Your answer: 1000 rpm
